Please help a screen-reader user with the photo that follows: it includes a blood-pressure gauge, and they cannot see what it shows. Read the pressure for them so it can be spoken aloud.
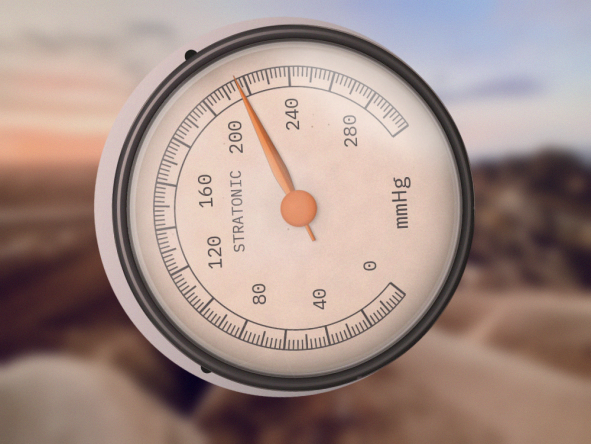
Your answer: 216 mmHg
